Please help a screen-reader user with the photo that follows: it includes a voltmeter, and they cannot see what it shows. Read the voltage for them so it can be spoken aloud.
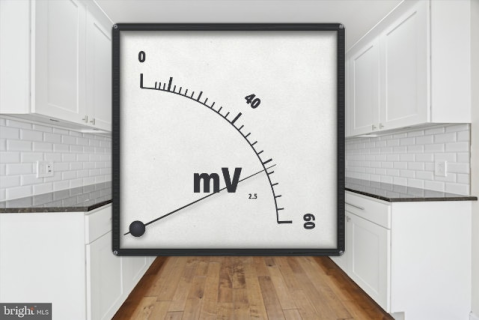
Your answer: 51 mV
